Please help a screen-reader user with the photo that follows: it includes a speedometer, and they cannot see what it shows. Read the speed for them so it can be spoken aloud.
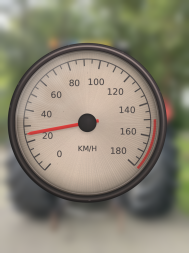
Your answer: 25 km/h
